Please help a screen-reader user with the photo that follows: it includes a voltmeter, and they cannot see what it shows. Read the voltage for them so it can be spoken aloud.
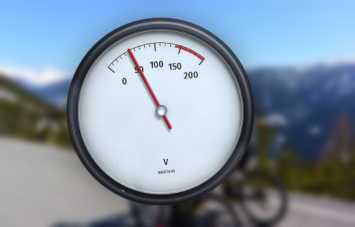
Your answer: 50 V
